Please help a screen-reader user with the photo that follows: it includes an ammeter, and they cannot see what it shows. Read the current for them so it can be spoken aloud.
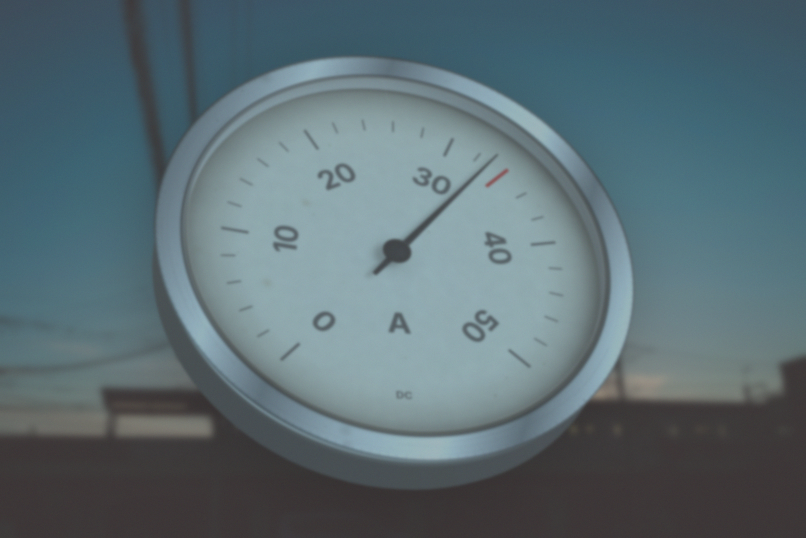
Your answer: 33 A
